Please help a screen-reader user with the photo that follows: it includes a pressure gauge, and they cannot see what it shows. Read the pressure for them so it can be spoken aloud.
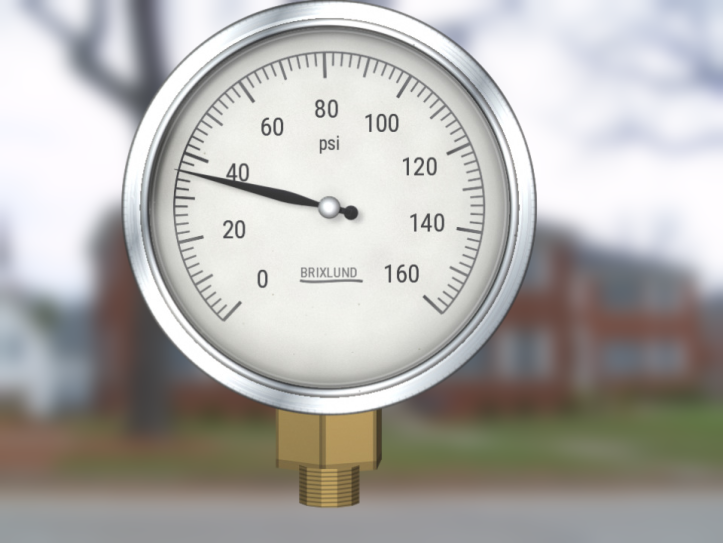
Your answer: 36 psi
